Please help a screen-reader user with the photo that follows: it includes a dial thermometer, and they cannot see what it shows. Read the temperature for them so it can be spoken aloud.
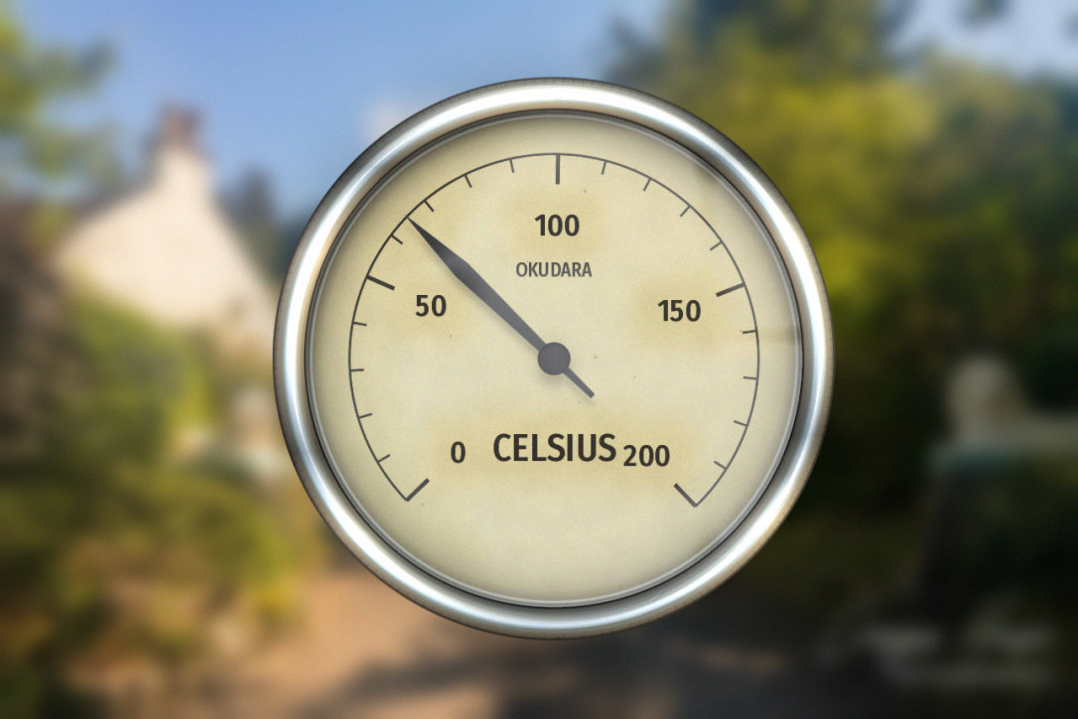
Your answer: 65 °C
